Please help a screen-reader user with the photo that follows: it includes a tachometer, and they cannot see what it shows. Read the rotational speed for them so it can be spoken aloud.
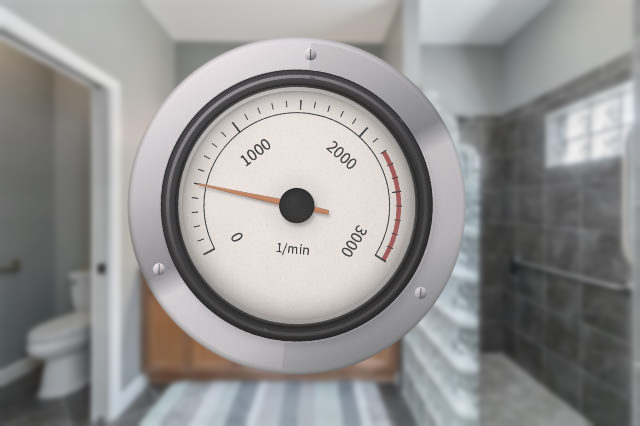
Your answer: 500 rpm
